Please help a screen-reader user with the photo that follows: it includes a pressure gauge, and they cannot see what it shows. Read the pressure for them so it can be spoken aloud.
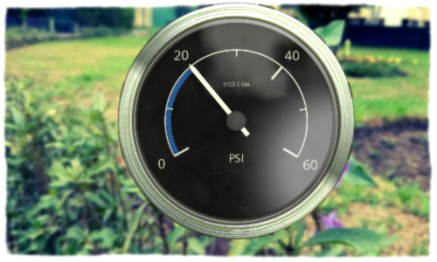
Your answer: 20 psi
